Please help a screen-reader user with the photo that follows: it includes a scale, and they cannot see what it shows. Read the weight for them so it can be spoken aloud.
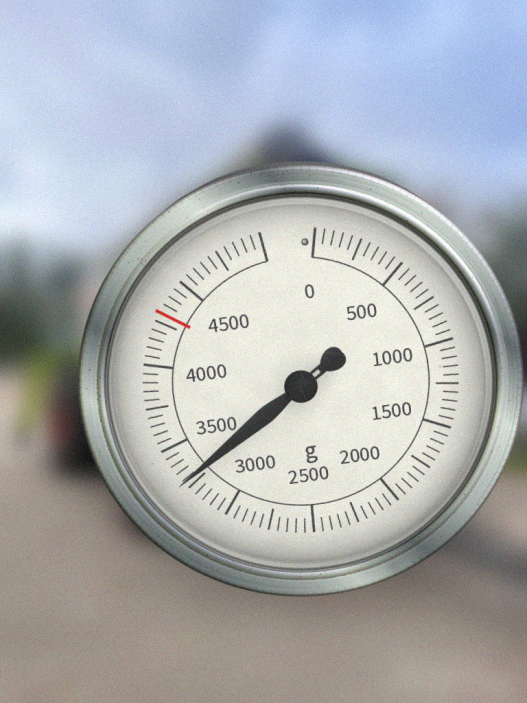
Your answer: 3300 g
